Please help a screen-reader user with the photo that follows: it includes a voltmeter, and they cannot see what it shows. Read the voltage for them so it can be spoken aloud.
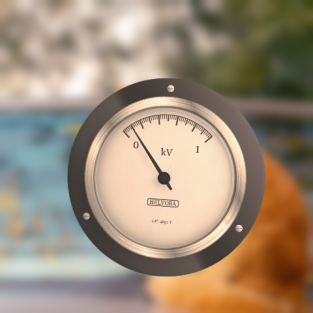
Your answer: 0.1 kV
